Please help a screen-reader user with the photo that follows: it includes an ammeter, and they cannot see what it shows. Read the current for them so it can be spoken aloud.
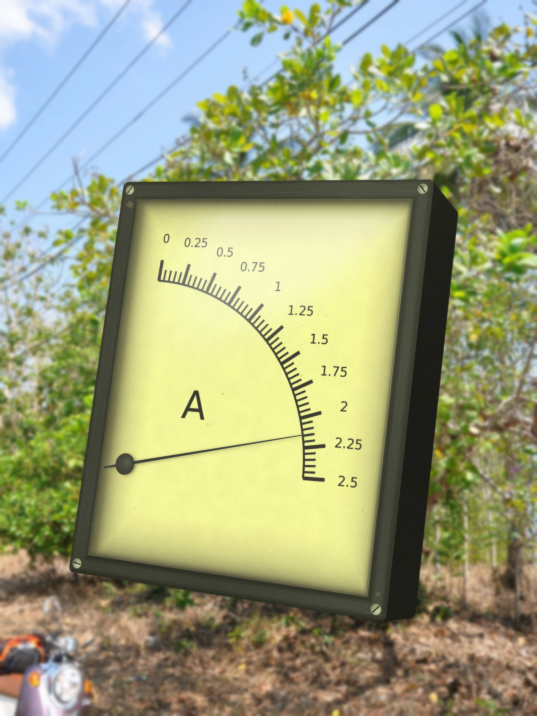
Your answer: 2.15 A
